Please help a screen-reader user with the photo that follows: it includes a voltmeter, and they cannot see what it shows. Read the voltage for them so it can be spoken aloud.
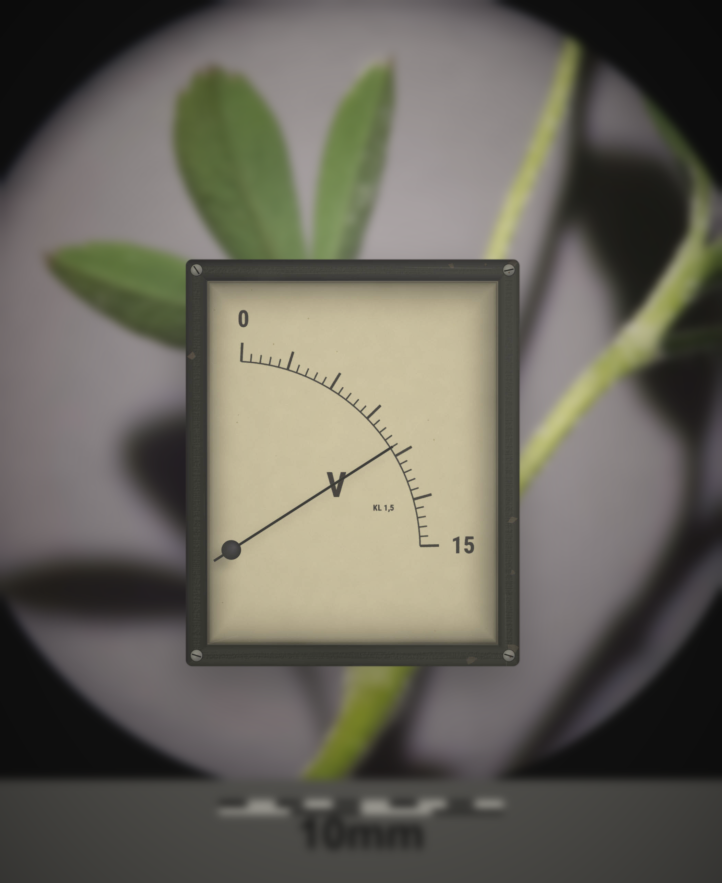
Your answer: 9.5 V
